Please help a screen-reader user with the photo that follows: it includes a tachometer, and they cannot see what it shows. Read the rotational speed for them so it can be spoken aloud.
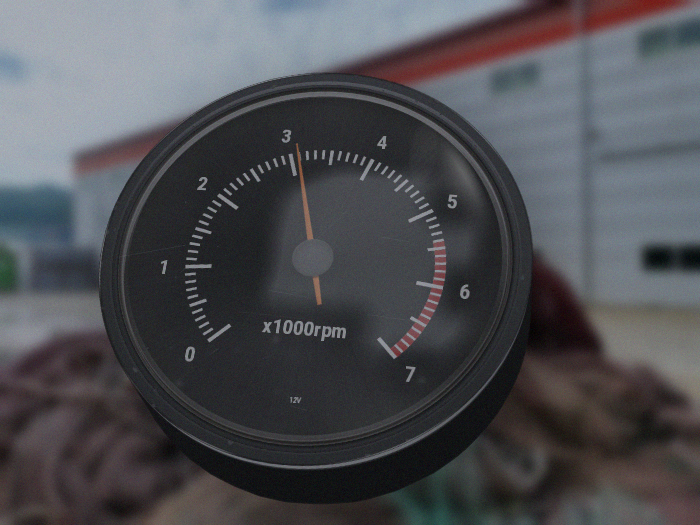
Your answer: 3100 rpm
